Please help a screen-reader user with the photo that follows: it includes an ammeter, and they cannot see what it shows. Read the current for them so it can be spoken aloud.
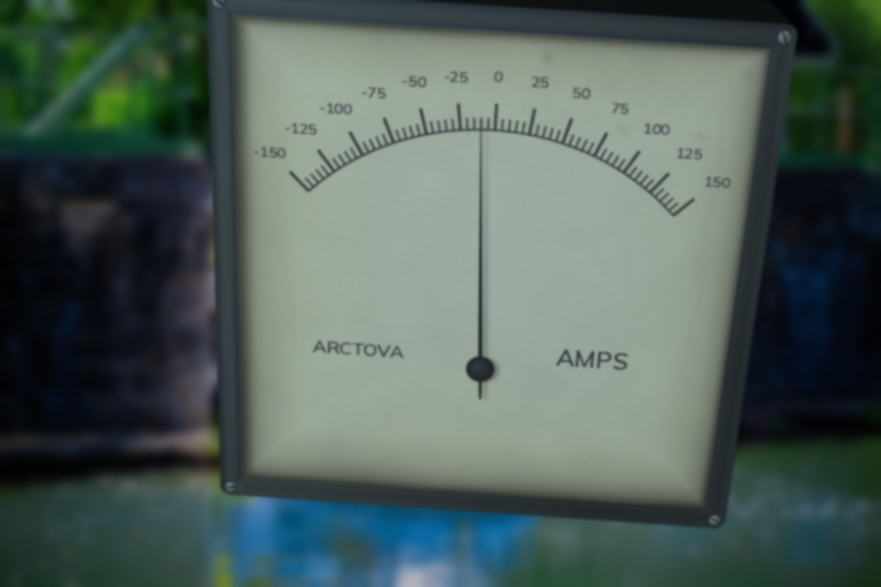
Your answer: -10 A
